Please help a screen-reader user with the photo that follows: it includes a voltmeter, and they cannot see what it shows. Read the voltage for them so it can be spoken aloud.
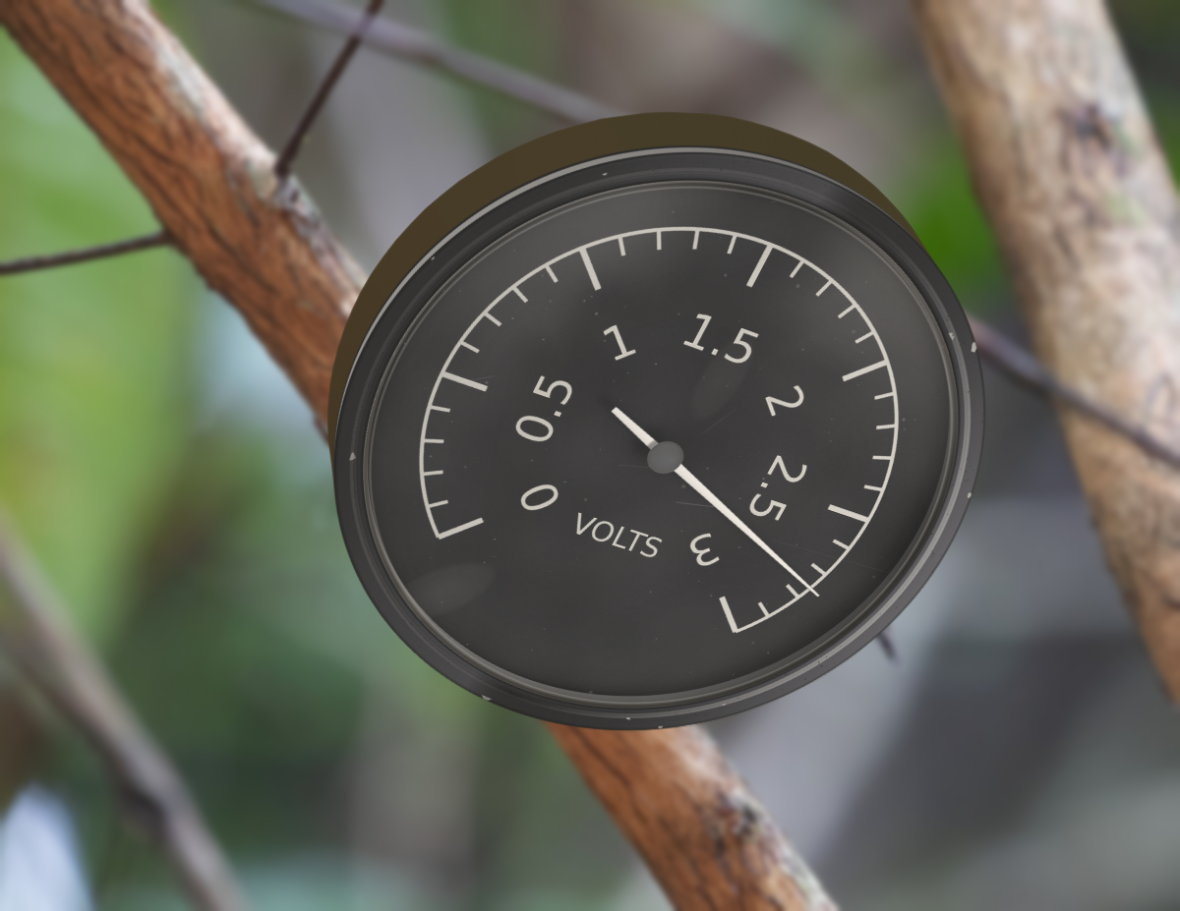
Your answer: 2.75 V
